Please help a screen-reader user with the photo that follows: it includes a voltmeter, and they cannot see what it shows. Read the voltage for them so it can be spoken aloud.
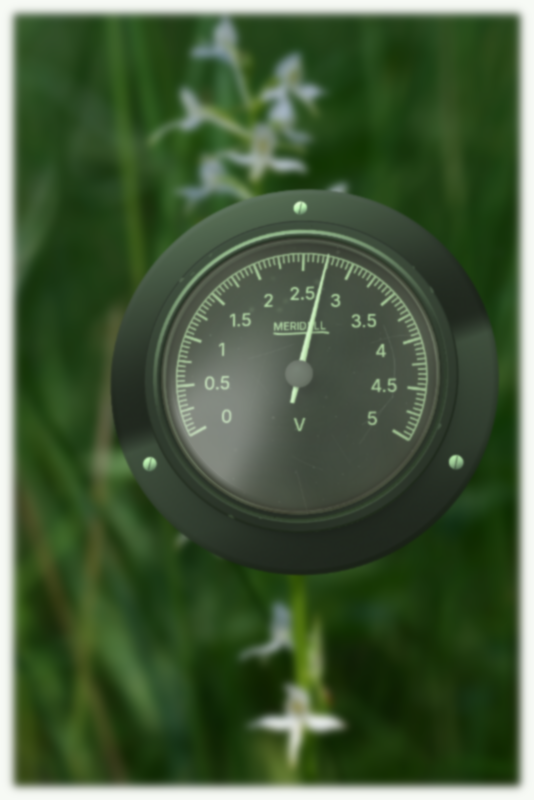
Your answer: 2.75 V
